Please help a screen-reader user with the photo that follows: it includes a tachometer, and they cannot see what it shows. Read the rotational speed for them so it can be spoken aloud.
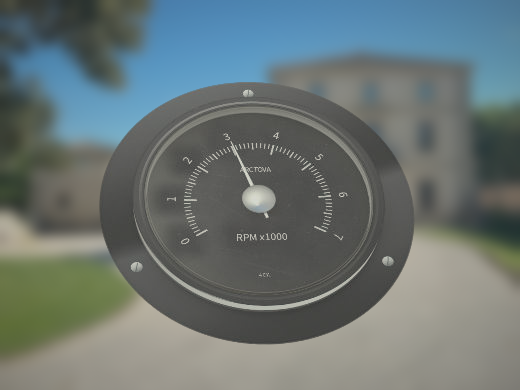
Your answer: 3000 rpm
